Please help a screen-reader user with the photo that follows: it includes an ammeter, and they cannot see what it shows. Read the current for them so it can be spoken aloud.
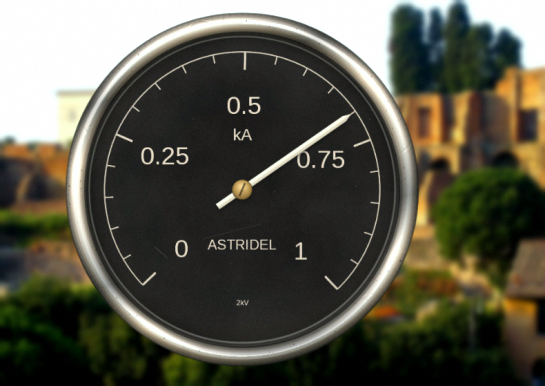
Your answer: 0.7 kA
